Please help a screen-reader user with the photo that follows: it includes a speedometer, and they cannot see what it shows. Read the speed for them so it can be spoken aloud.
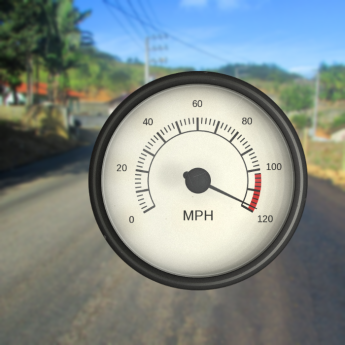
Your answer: 118 mph
